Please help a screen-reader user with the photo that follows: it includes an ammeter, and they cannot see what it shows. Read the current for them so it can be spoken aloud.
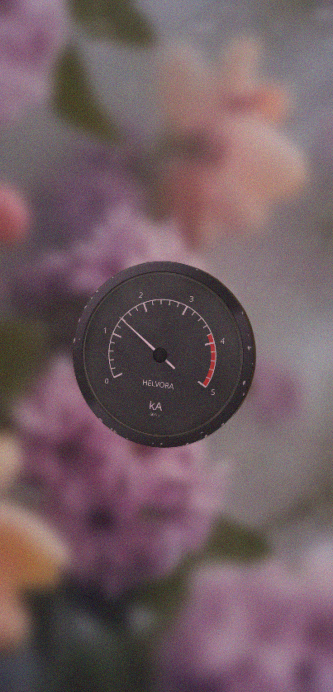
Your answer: 1.4 kA
